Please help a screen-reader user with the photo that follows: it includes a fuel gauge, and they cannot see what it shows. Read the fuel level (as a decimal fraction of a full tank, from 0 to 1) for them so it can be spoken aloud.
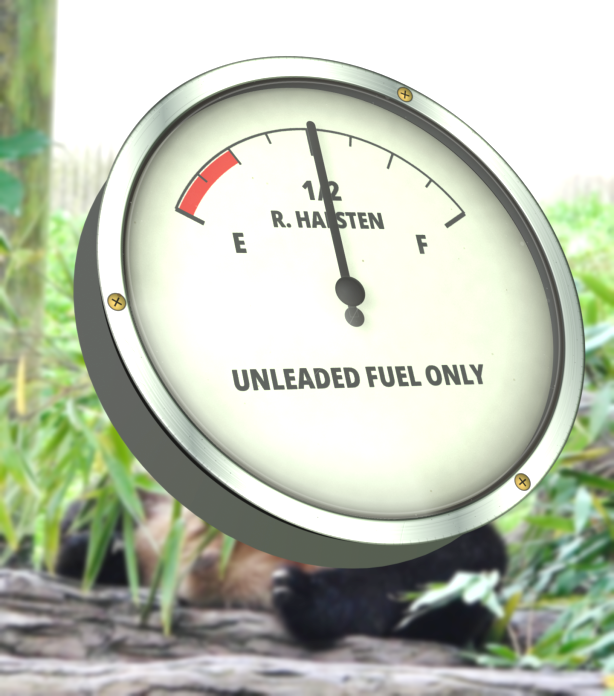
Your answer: 0.5
